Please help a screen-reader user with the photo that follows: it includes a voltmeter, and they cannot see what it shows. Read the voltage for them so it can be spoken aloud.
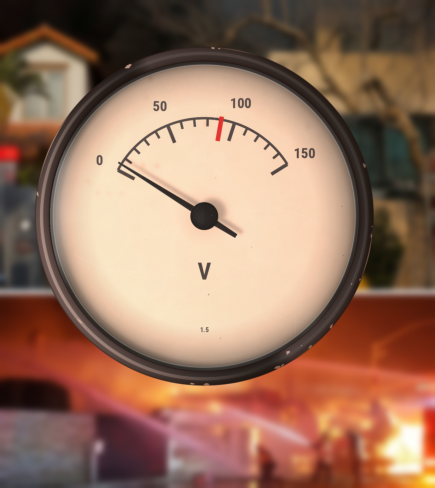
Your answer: 5 V
